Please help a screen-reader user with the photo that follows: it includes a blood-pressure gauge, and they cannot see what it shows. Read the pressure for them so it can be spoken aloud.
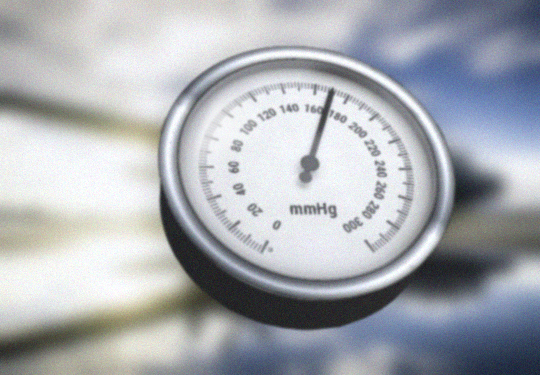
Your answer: 170 mmHg
